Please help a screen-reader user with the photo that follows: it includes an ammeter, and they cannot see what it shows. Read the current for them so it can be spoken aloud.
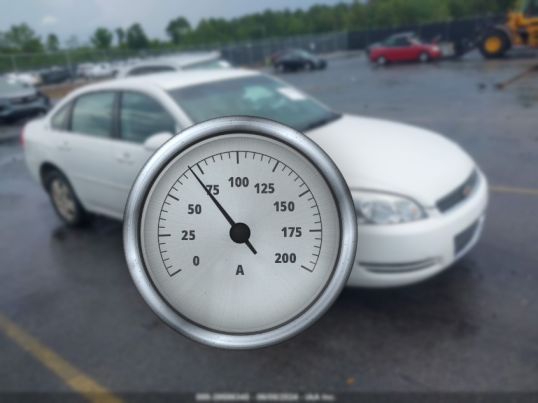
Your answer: 70 A
